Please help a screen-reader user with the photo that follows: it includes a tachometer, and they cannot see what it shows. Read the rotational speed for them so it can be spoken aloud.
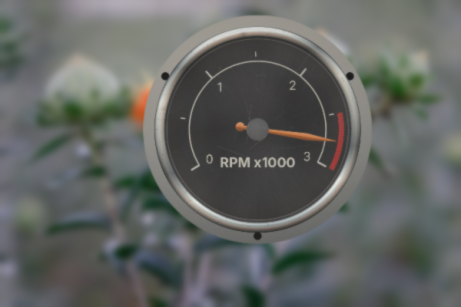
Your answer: 2750 rpm
